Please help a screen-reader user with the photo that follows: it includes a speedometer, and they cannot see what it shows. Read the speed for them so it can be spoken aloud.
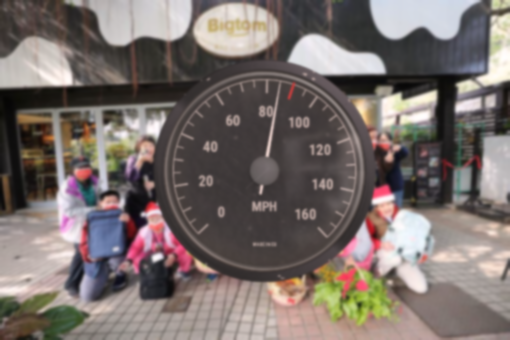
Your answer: 85 mph
